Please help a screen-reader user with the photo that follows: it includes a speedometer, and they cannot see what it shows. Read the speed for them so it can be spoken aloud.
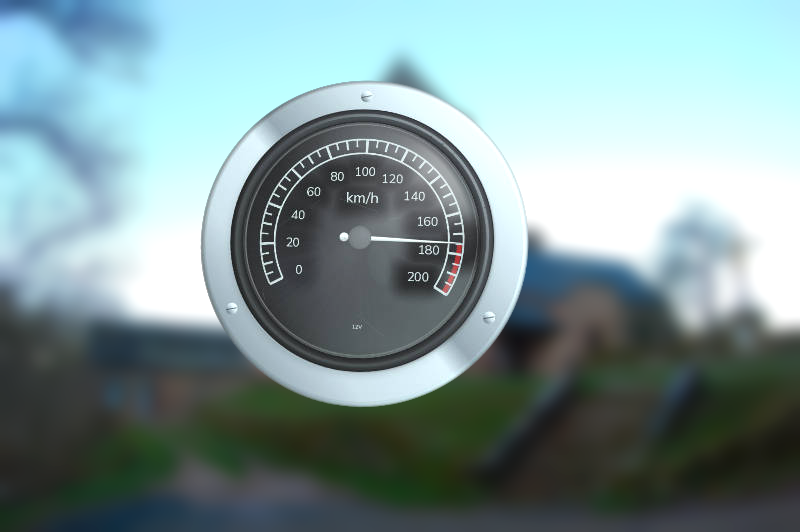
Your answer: 175 km/h
